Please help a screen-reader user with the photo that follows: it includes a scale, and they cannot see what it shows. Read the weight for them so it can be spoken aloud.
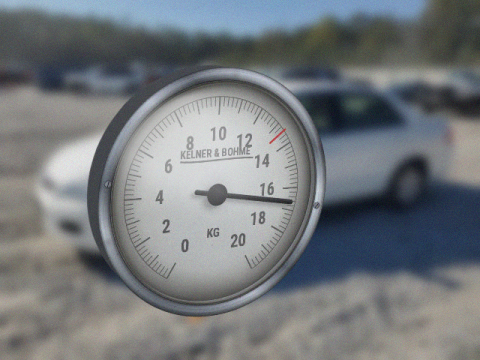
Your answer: 16.6 kg
